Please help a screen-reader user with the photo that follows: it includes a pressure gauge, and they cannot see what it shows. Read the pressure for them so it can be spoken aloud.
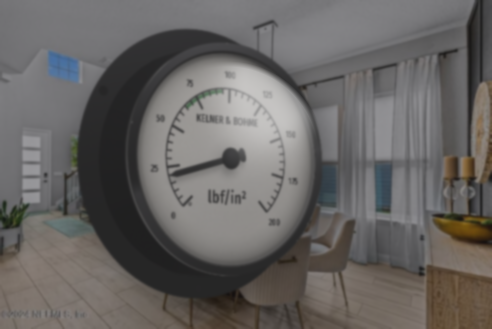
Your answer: 20 psi
